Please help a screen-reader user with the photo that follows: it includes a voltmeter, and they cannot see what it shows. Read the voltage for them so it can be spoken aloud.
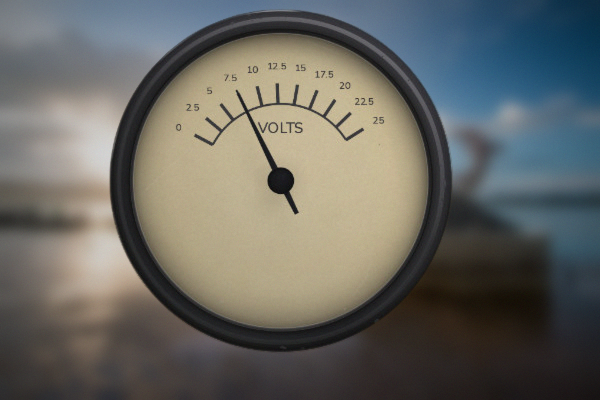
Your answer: 7.5 V
